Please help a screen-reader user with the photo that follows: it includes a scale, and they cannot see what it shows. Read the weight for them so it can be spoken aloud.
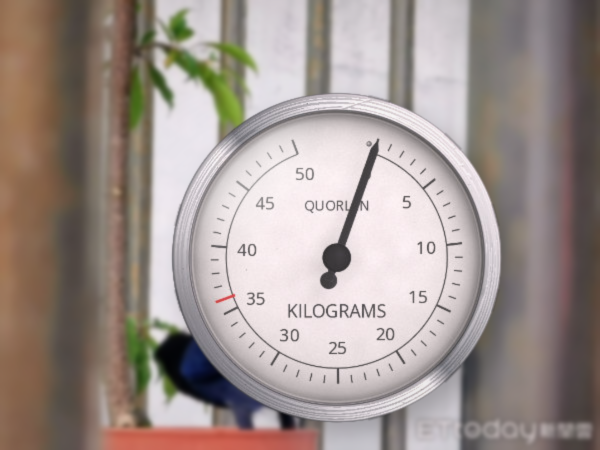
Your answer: 0 kg
